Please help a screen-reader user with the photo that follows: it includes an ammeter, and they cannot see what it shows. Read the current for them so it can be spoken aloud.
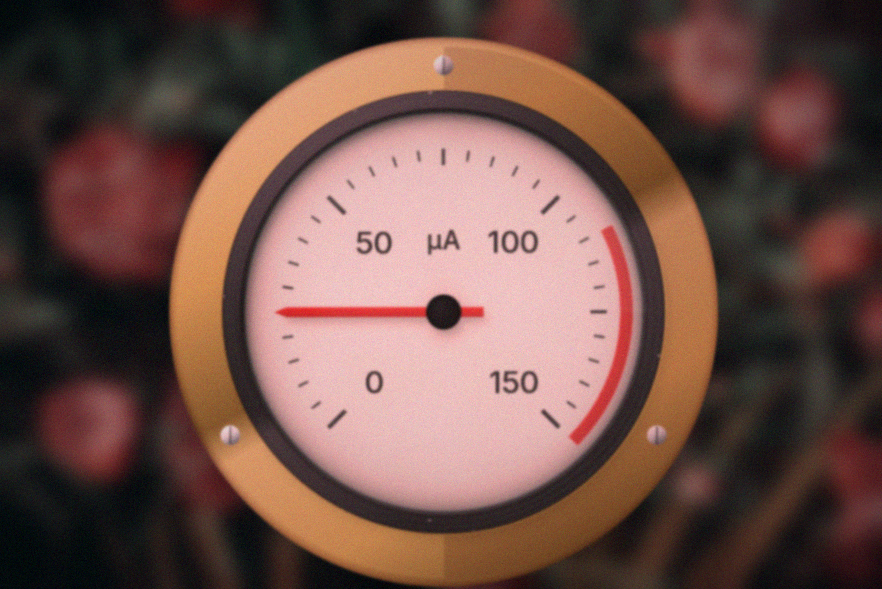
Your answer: 25 µA
